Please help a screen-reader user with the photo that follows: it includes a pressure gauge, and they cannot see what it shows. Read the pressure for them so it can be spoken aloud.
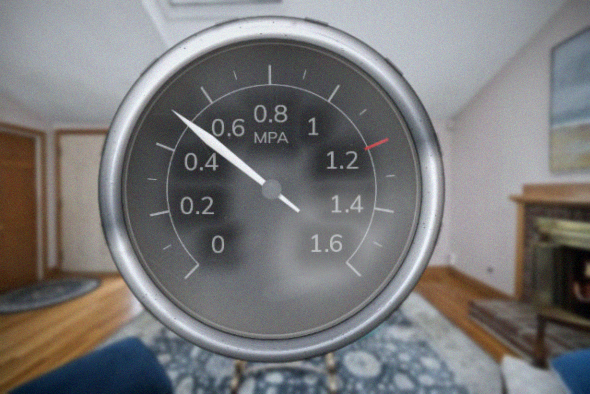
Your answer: 0.5 MPa
